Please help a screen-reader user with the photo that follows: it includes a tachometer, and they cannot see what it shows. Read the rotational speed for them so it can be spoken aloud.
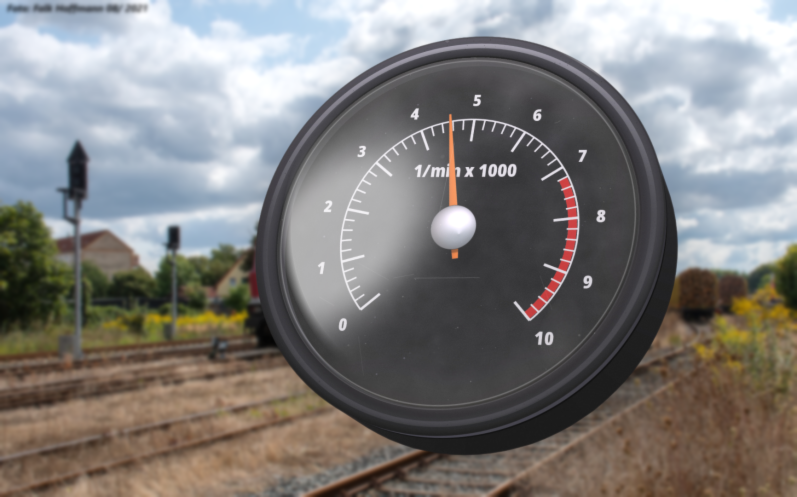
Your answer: 4600 rpm
